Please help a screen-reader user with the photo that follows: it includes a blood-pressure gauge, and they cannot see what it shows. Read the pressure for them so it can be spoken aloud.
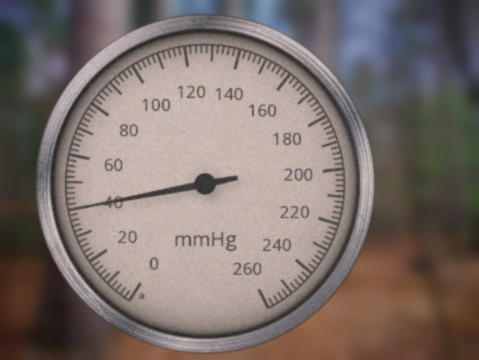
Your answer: 40 mmHg
